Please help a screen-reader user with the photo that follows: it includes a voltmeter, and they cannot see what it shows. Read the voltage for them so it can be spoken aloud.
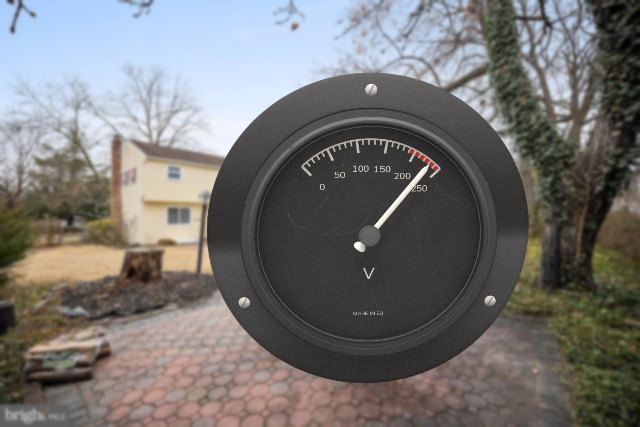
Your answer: 230 V
